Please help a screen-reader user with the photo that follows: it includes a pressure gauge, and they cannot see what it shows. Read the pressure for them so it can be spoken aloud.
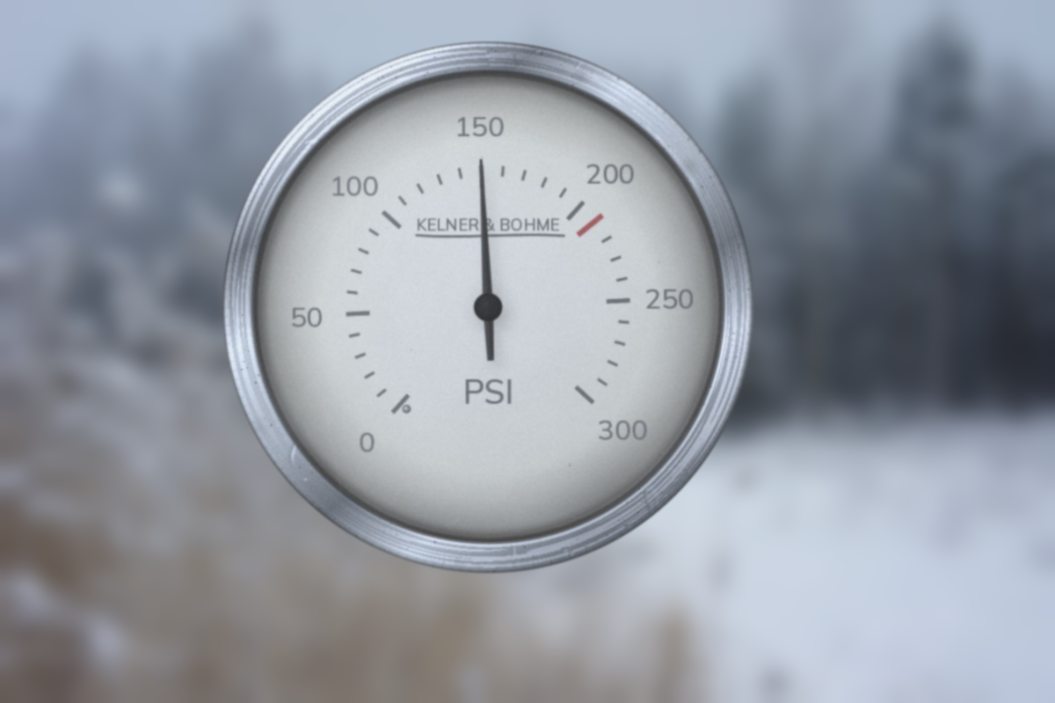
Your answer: 150 psi
